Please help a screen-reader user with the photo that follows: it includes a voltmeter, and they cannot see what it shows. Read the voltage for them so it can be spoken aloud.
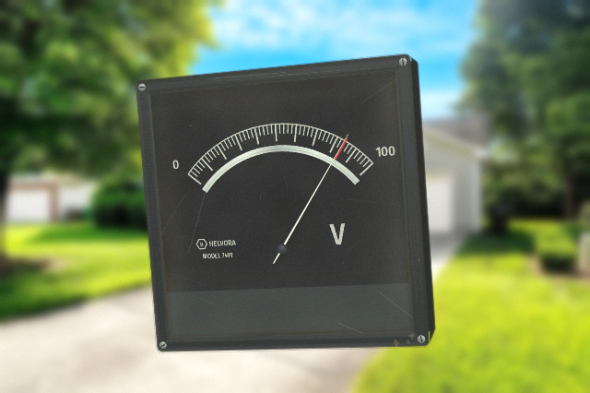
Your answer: 84 V
